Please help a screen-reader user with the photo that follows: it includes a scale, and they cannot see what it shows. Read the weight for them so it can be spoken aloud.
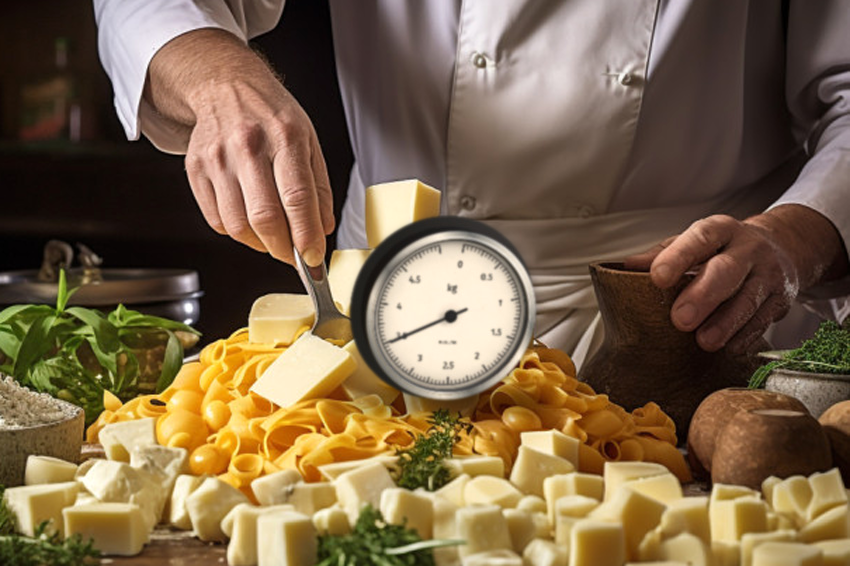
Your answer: 3.5 kg
